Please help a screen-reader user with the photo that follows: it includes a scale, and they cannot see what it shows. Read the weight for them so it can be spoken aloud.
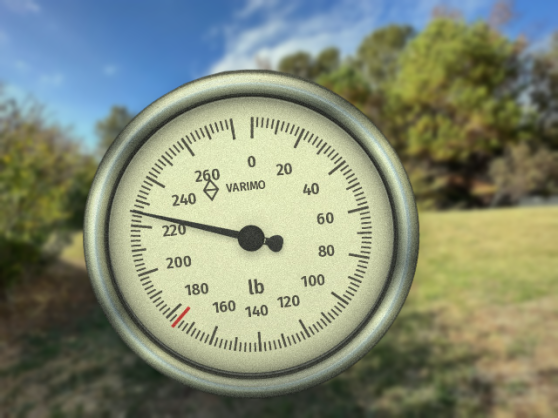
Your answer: 226 lb
